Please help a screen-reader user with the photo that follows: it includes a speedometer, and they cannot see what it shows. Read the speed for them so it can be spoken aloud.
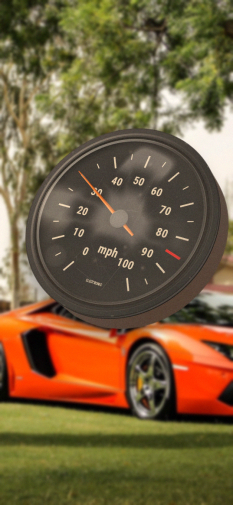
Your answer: 30 mph
